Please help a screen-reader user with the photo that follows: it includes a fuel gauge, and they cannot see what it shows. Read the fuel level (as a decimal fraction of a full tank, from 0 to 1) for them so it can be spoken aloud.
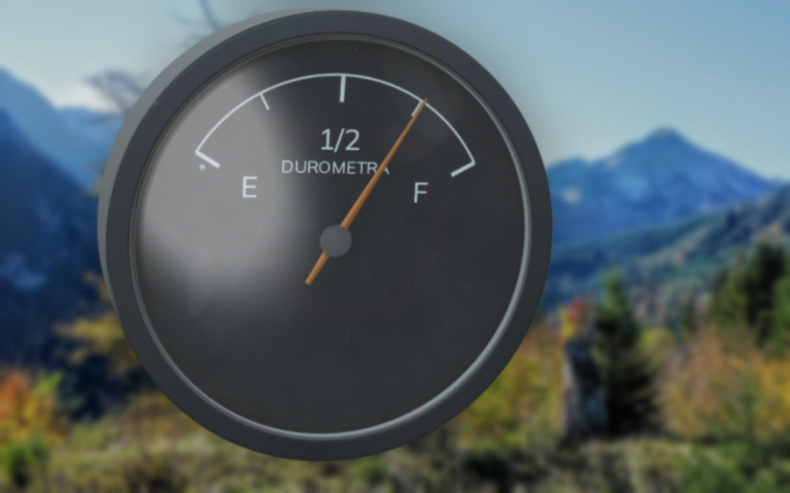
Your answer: 0.75
